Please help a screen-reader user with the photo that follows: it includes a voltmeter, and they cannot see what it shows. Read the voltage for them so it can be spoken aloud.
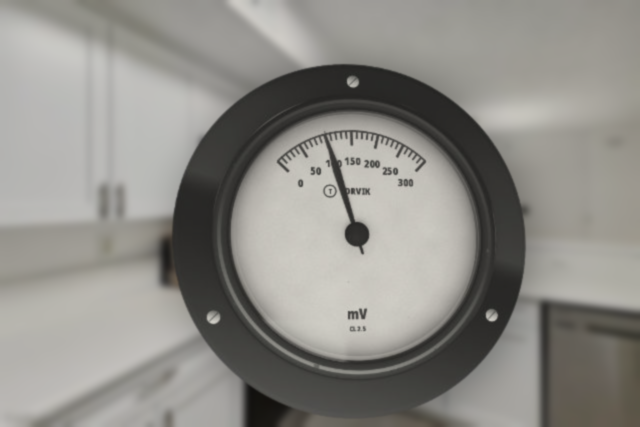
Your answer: 100 mV
